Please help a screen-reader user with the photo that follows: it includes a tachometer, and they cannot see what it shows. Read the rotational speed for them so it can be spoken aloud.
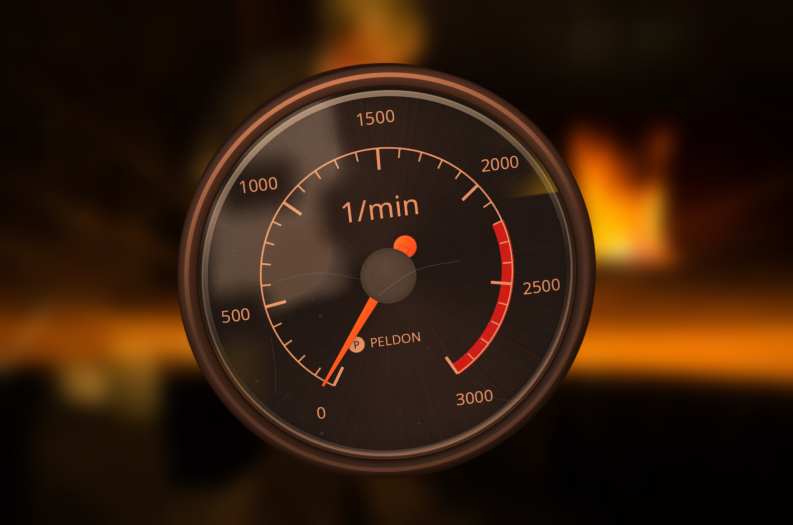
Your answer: 50 rpm
